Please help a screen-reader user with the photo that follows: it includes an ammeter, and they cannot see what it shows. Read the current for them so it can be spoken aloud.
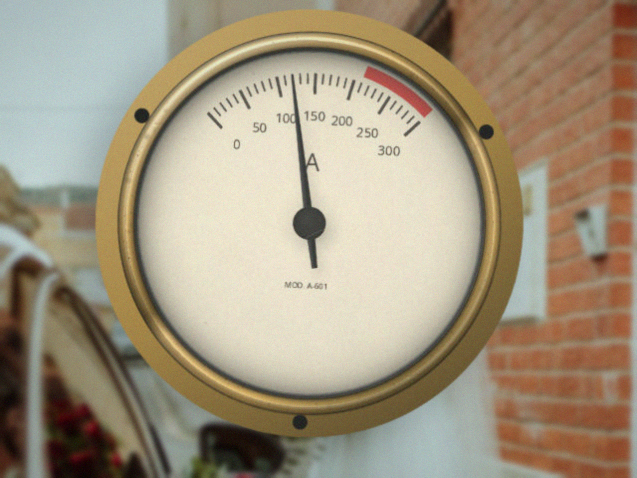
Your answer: 120 A
